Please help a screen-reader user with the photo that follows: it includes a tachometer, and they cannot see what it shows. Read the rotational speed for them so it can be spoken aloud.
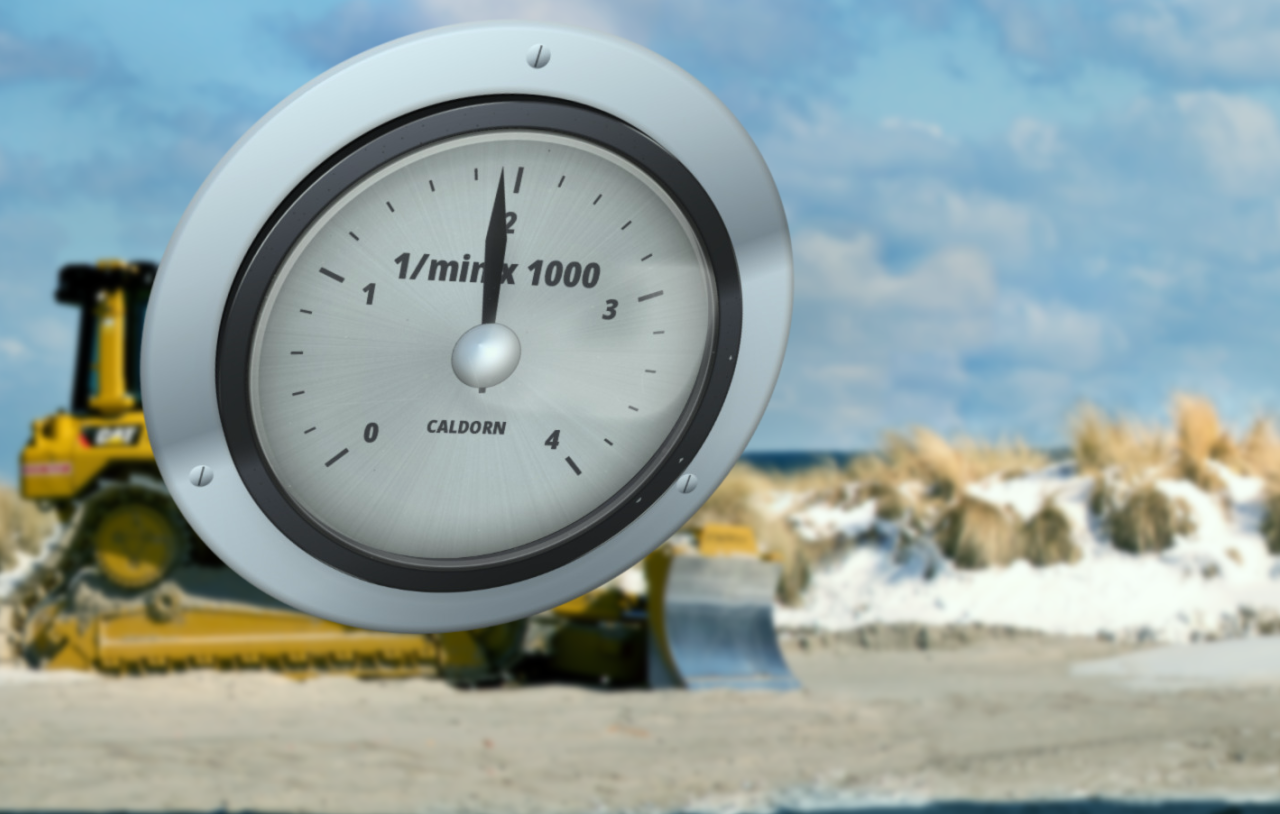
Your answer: 1900 rpm
